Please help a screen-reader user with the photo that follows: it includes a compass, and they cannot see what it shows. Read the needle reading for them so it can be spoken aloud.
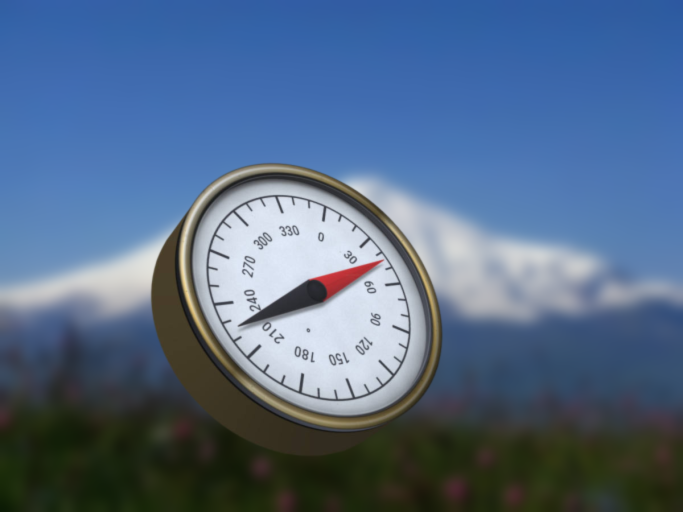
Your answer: 45 °
